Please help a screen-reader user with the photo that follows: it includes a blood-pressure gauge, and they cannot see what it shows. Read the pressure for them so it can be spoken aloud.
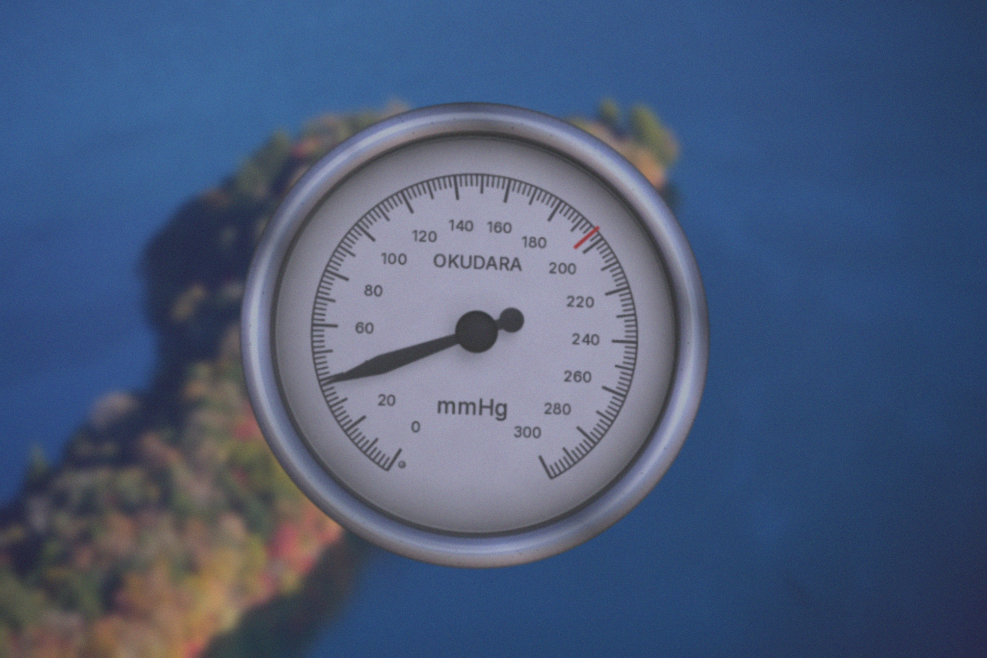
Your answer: 38 mmHg
